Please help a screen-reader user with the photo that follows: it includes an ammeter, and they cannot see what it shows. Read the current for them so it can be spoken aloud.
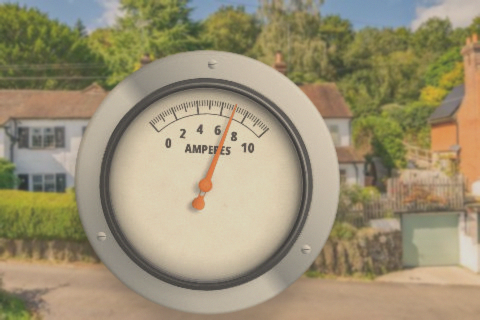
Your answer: 7 A
